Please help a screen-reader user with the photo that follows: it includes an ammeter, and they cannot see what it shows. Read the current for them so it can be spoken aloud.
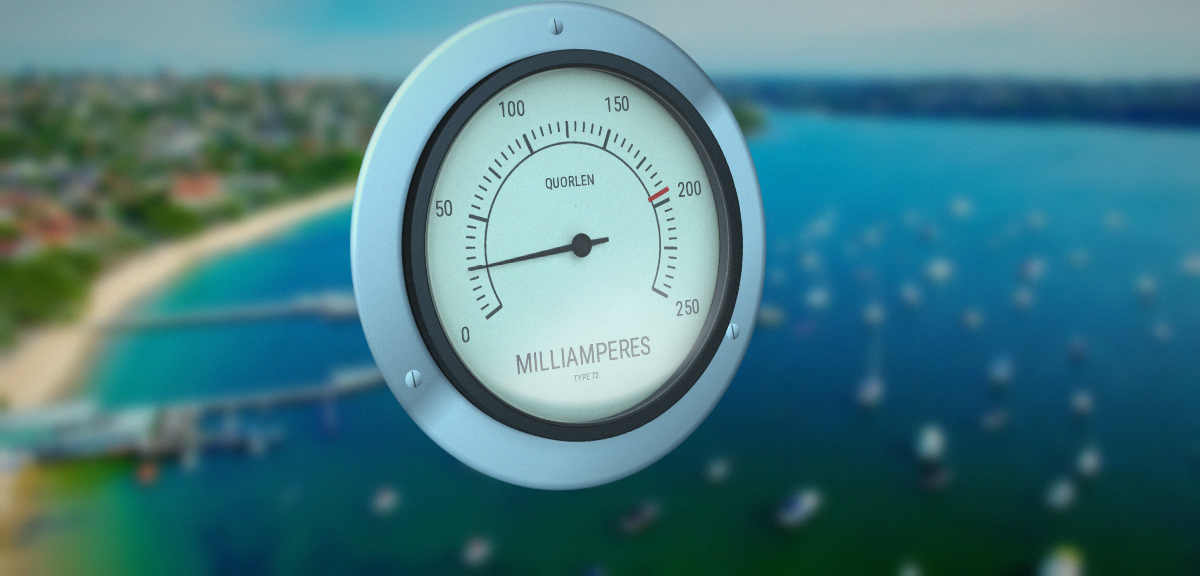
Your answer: 25 mA
